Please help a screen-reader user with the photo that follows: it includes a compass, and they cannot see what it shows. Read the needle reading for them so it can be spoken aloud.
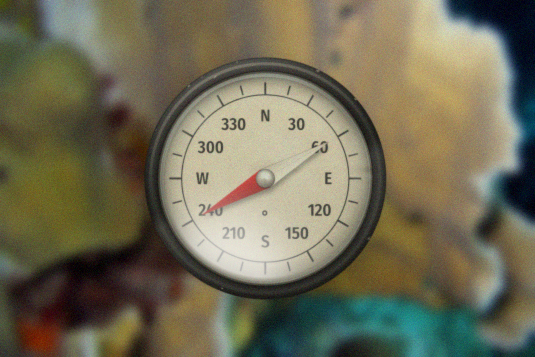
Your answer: 240 °
